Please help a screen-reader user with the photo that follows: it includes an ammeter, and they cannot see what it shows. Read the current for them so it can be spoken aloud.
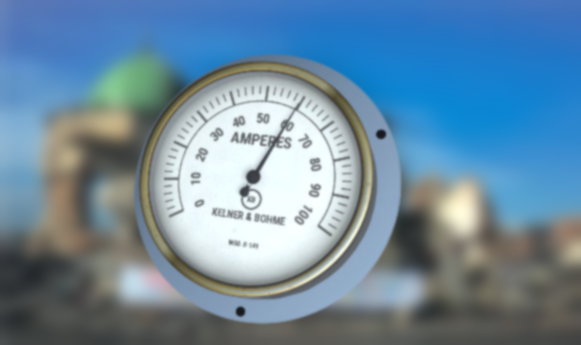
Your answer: 60 A
